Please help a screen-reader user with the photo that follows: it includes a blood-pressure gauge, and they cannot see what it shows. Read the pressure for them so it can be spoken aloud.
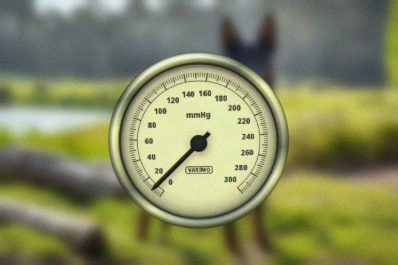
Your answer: 10 mmHg
